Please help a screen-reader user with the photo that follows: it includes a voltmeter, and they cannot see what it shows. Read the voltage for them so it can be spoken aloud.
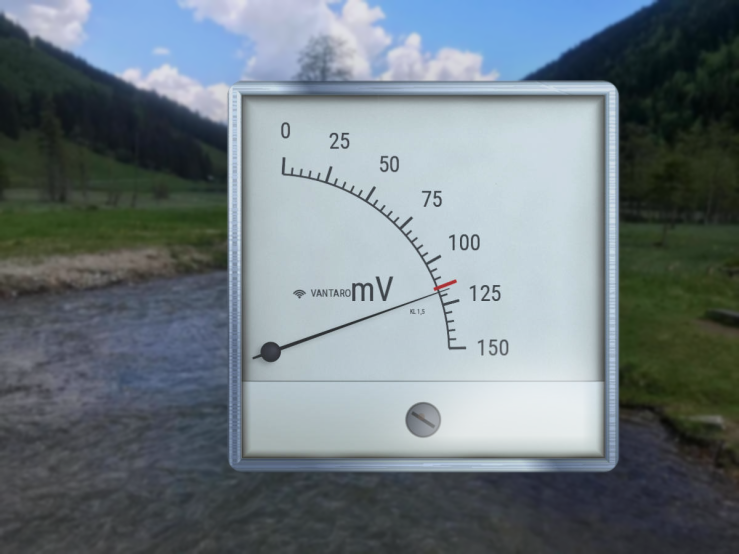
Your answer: 117.5 mV
